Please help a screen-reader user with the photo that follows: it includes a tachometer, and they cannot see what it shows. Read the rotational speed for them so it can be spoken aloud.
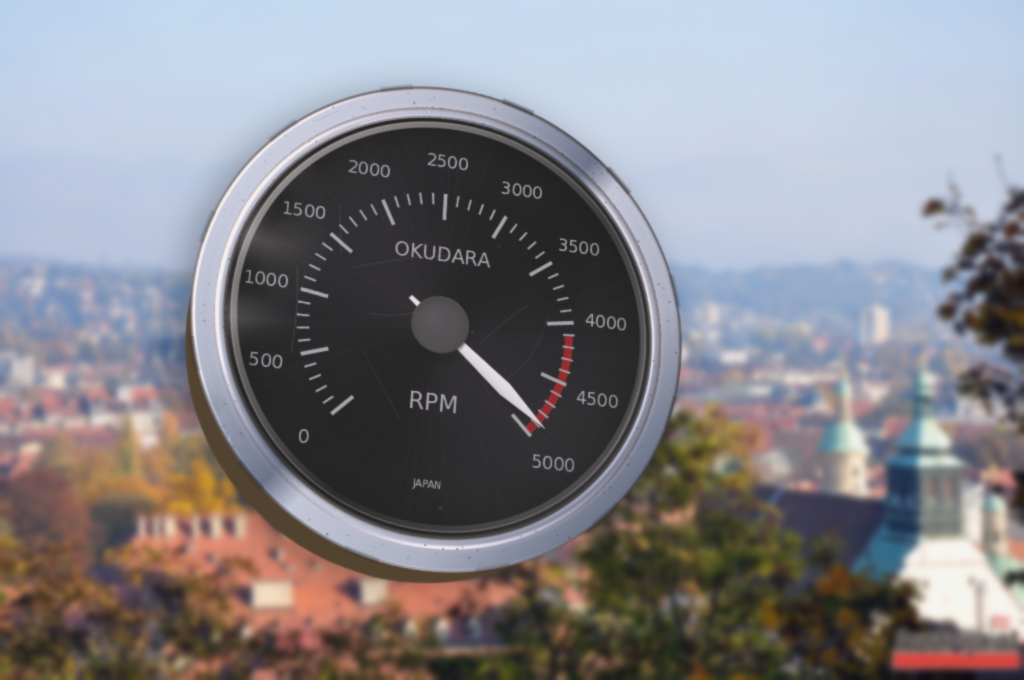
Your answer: 4900 rpm
